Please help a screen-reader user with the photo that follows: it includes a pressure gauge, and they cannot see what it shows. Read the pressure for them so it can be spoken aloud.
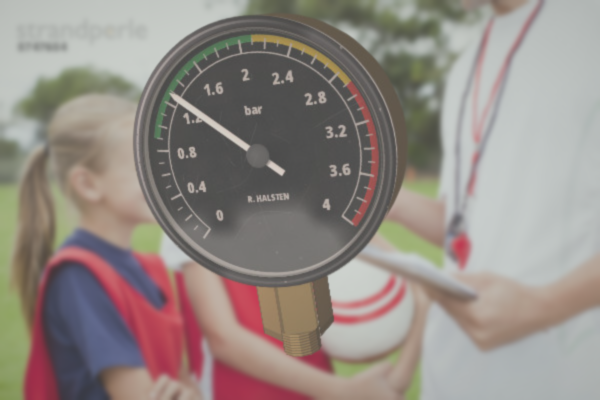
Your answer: 1.3 bar
